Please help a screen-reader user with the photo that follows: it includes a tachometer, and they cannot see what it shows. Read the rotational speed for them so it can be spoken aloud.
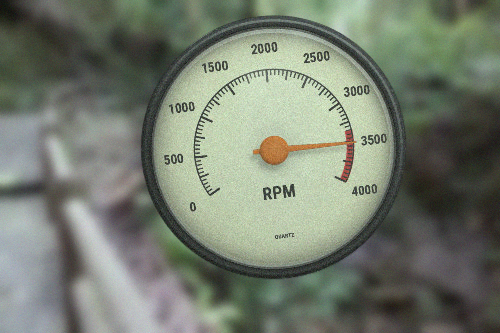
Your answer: 3500 rpm
